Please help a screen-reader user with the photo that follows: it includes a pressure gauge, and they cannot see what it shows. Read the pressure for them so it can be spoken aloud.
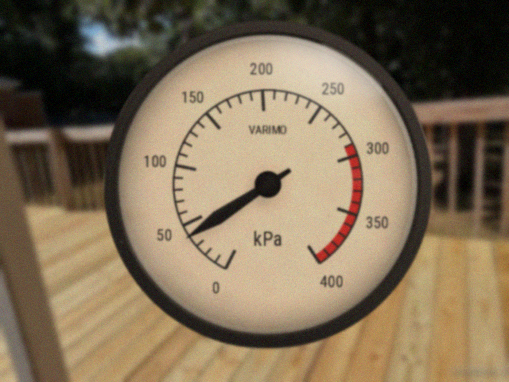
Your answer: 40 kPa
